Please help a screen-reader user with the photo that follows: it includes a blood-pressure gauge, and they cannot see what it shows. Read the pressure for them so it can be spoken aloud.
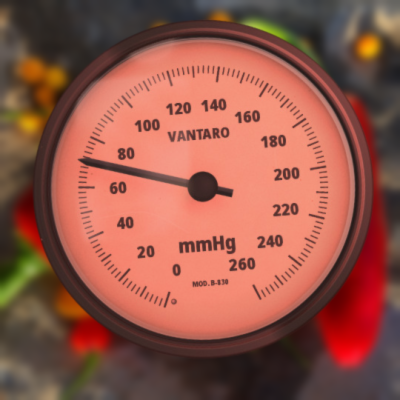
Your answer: 70 mmHg
